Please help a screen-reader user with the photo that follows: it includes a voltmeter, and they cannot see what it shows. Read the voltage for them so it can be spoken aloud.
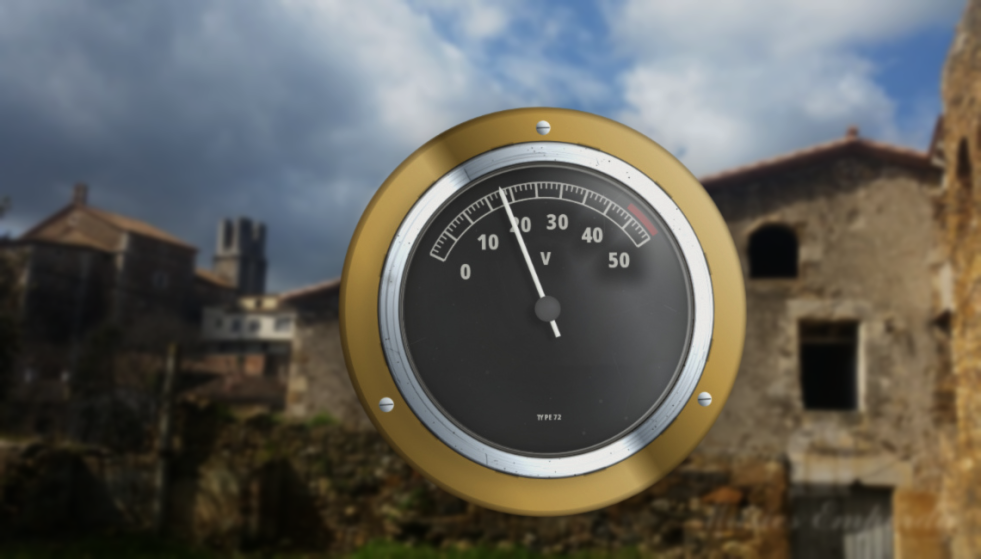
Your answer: 18 V
